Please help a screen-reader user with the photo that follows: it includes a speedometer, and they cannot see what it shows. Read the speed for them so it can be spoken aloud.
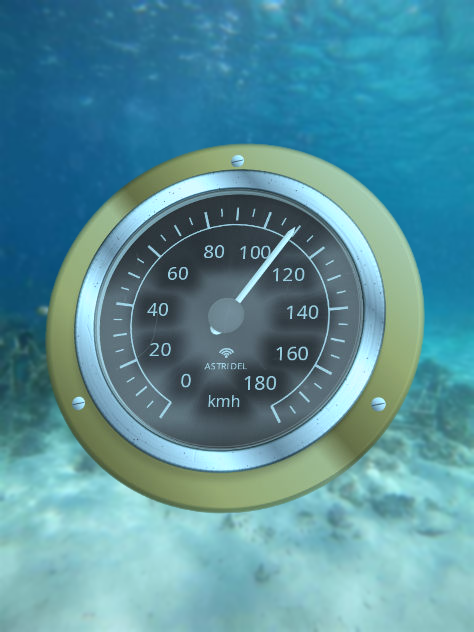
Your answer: 110 km/h
